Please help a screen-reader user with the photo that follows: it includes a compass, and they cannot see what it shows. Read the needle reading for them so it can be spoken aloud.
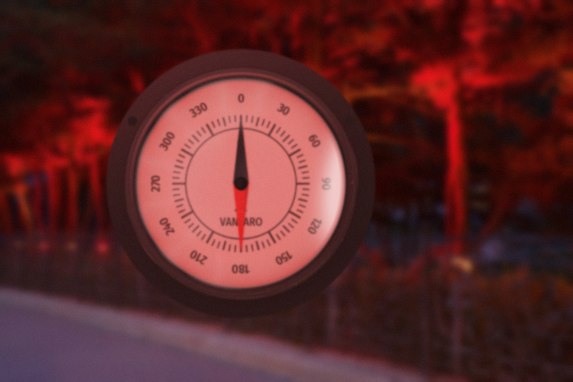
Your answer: 180 °
